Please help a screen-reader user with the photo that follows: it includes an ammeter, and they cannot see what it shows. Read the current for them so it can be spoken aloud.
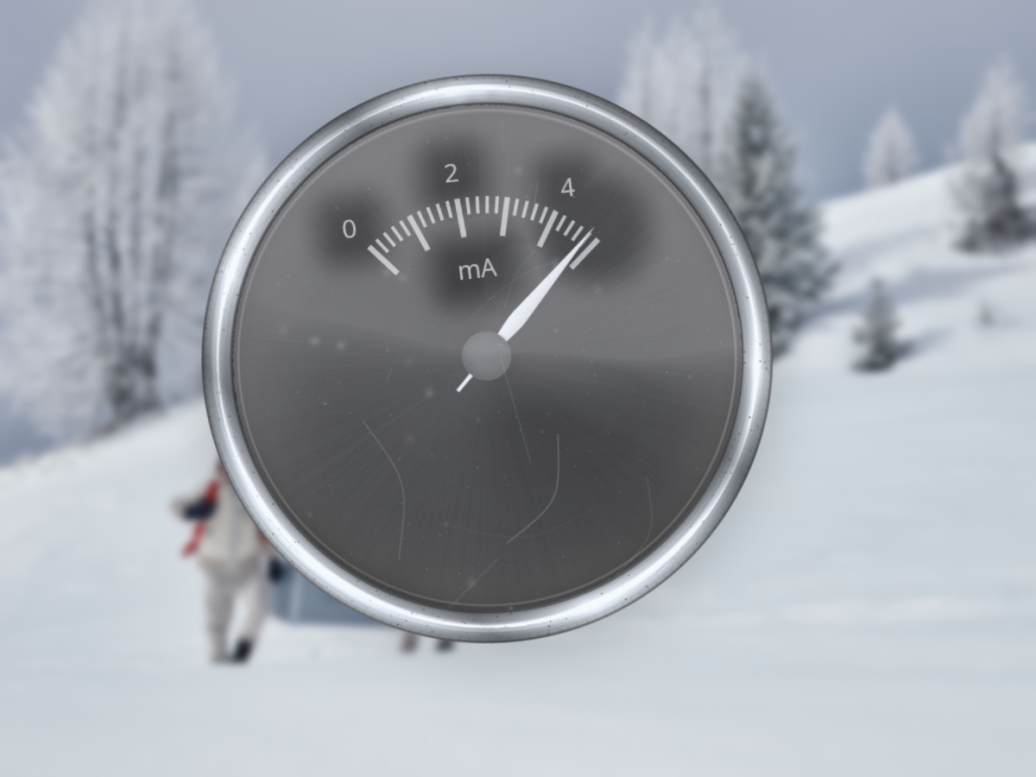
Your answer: 4.8 mA
